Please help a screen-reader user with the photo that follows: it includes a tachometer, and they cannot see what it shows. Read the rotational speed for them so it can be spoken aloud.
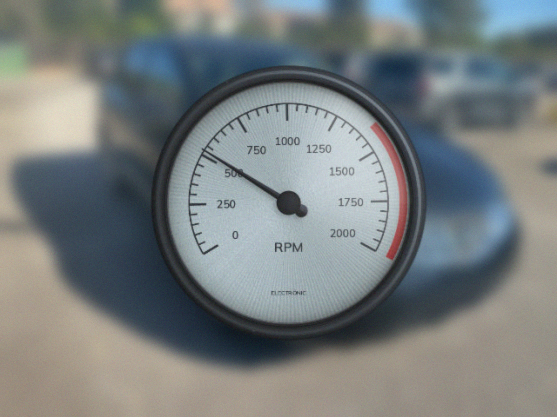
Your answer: 525 rpm
